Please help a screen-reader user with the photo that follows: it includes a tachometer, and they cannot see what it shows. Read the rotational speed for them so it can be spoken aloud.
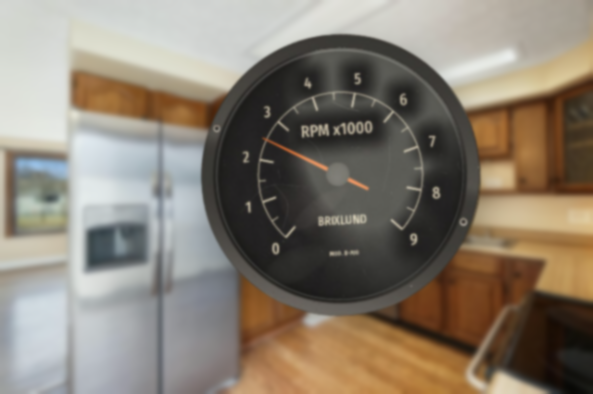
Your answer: 2500 rpm
